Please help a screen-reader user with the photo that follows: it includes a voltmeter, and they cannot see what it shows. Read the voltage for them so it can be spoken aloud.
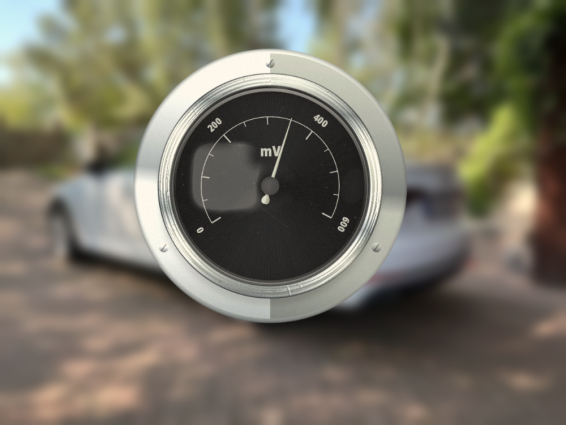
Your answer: 350 mV
